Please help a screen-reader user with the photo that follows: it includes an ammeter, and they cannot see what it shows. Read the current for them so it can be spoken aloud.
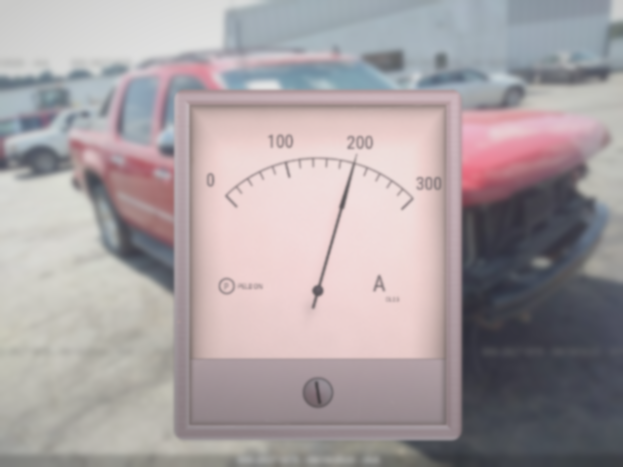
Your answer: 200 A
